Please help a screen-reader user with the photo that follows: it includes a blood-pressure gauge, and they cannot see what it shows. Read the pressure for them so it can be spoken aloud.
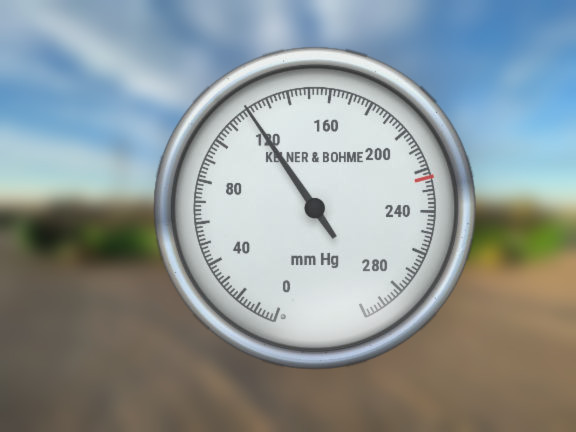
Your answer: 120 mmHg
